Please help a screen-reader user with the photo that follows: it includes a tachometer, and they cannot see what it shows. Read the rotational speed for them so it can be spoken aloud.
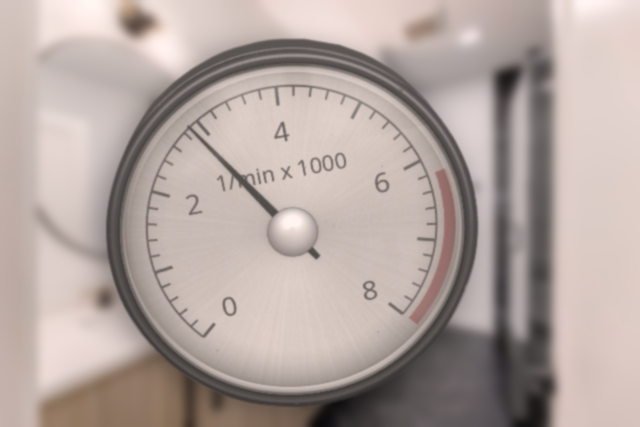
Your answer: 2900 rpm
